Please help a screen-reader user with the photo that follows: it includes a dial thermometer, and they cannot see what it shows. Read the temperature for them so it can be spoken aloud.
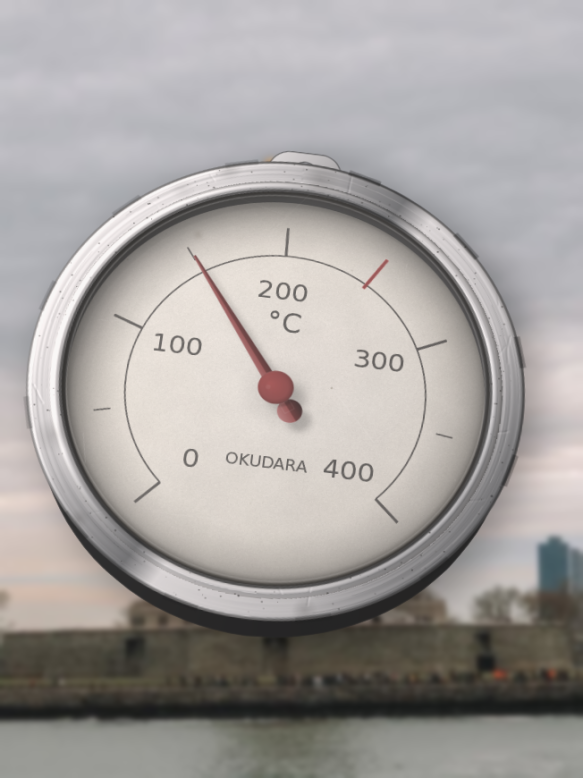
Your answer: 150 °C
